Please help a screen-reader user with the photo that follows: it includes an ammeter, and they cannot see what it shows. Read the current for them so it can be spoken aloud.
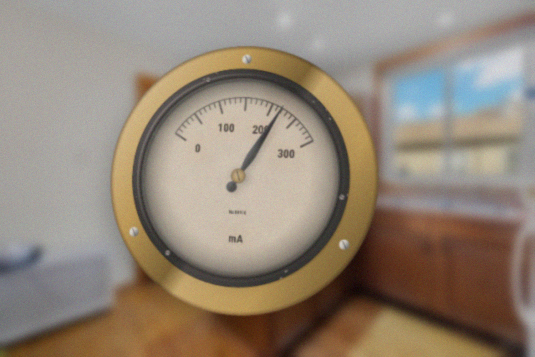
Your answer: 220 mA
